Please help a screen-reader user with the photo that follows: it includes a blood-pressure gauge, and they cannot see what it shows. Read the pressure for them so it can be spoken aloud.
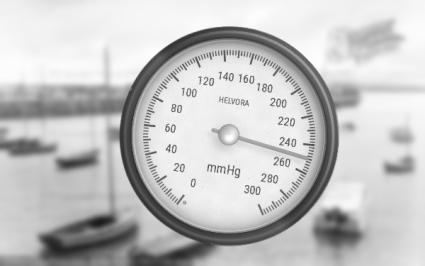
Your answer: 250 mmHg
